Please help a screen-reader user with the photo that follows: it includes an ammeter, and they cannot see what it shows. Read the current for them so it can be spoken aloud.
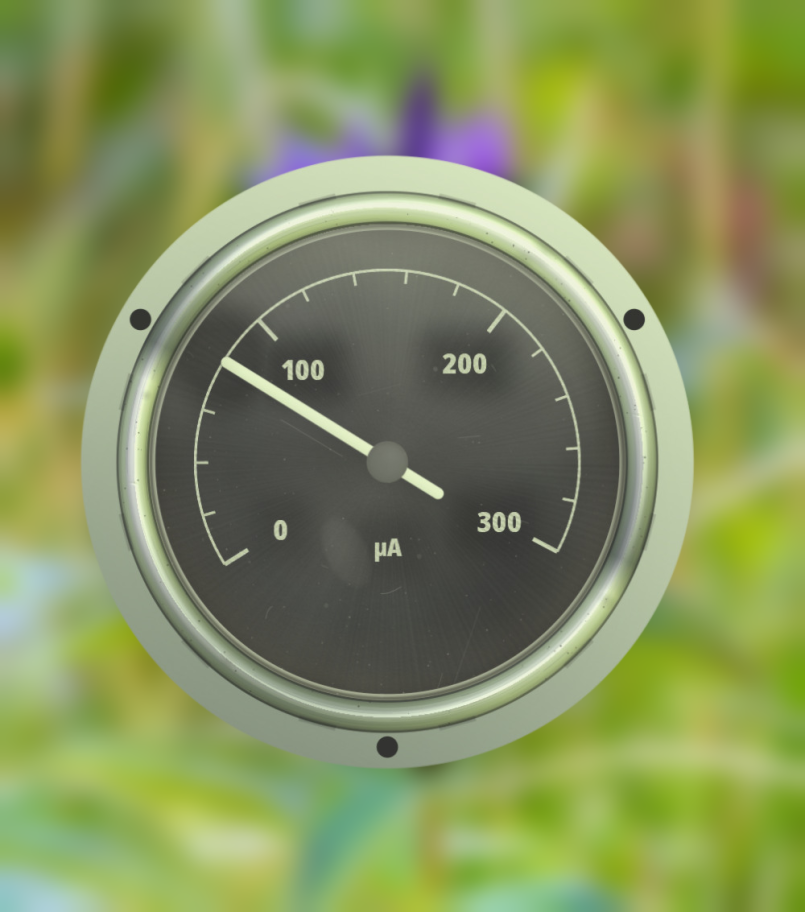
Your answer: 80 µA
